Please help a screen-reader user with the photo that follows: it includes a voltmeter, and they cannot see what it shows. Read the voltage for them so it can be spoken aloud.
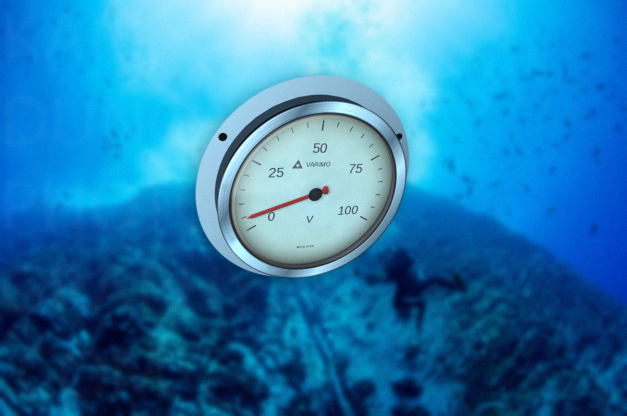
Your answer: 5 V
